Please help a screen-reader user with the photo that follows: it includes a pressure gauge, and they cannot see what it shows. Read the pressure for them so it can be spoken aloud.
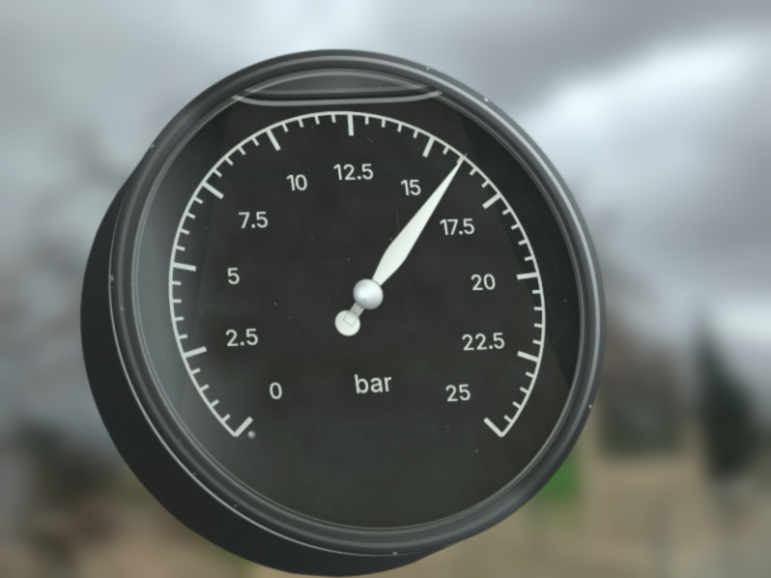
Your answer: 16 bar
